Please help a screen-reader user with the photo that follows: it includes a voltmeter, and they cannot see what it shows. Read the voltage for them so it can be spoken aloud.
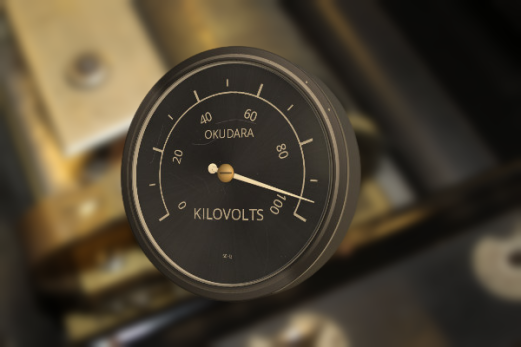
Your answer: 95 kV
